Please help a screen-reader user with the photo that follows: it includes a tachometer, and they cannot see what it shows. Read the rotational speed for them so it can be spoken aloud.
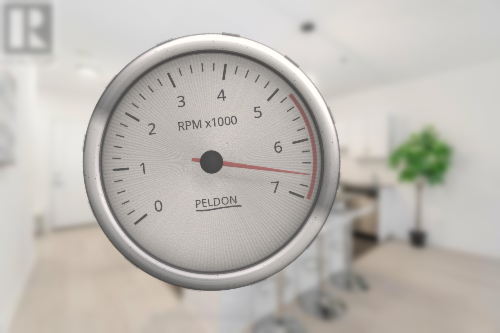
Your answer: 6600 rpm
